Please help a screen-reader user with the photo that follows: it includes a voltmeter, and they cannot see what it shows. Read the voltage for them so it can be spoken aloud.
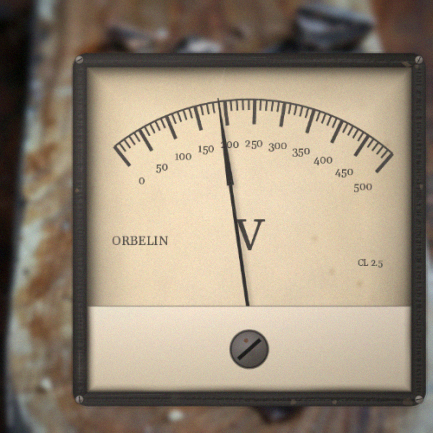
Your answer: 190 V
